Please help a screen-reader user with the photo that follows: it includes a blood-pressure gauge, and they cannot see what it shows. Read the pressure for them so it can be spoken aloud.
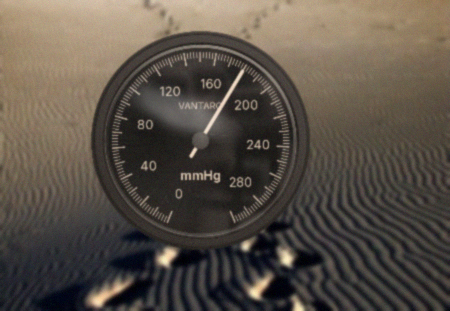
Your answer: 180 mmHg
